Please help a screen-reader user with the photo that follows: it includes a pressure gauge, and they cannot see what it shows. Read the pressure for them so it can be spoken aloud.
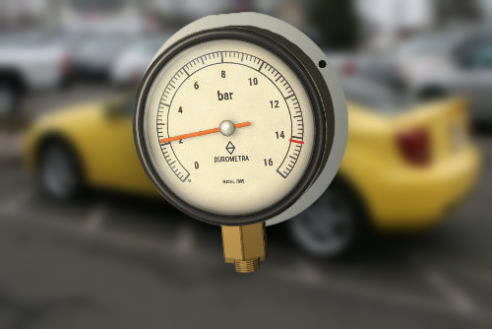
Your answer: 2.2 bar
